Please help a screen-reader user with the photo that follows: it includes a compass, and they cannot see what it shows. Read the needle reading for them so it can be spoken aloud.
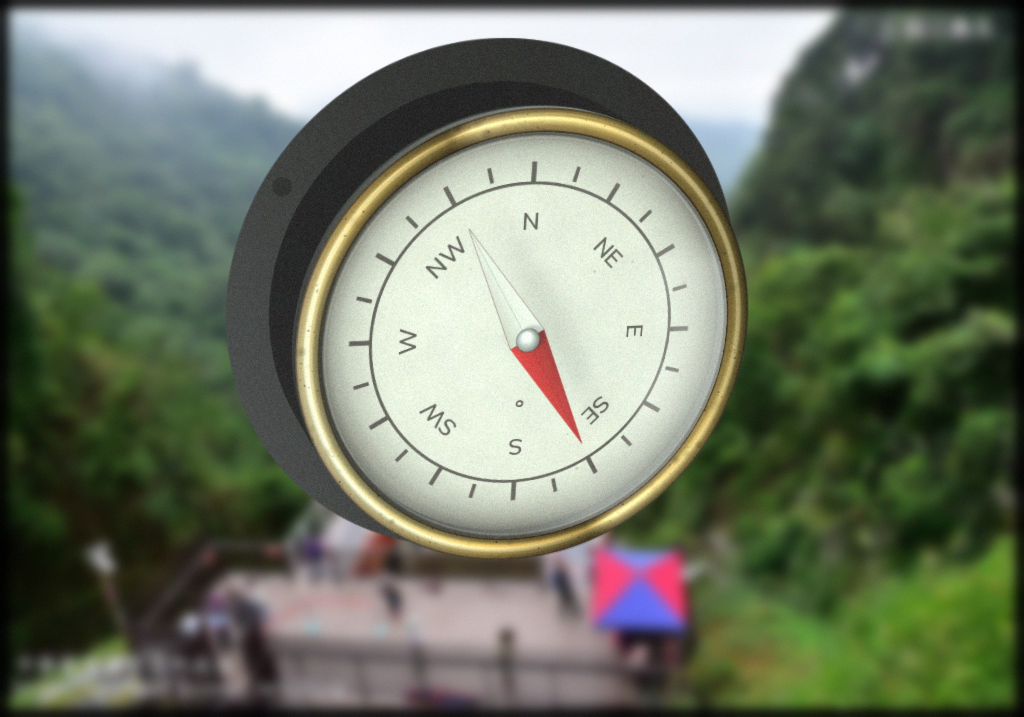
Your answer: 150 °
